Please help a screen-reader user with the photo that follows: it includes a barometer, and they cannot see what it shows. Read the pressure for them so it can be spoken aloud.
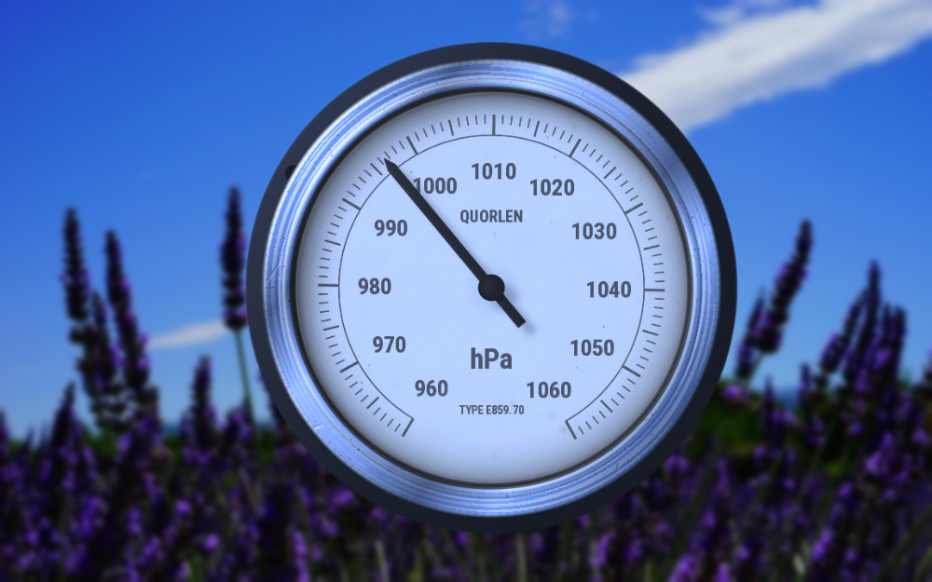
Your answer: 996.5 hPa
